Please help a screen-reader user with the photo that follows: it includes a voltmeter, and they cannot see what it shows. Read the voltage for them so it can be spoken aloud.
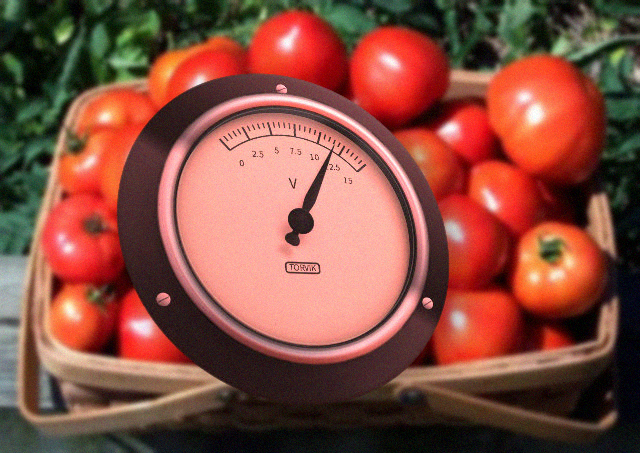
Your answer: 11.5 V
